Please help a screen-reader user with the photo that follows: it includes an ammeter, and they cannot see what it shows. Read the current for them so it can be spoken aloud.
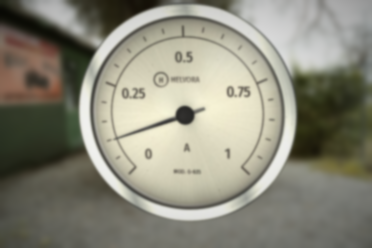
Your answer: 0.1 A
